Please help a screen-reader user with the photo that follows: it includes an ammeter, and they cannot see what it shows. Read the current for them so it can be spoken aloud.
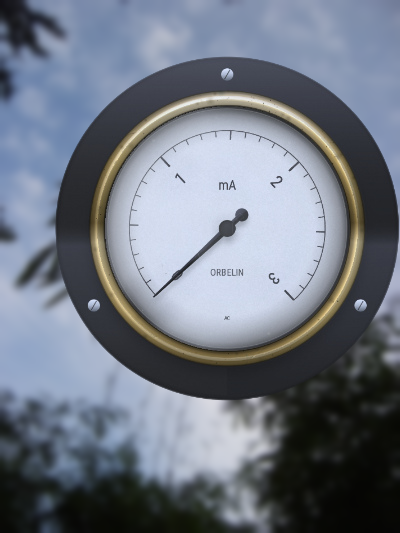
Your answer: 0 mA
